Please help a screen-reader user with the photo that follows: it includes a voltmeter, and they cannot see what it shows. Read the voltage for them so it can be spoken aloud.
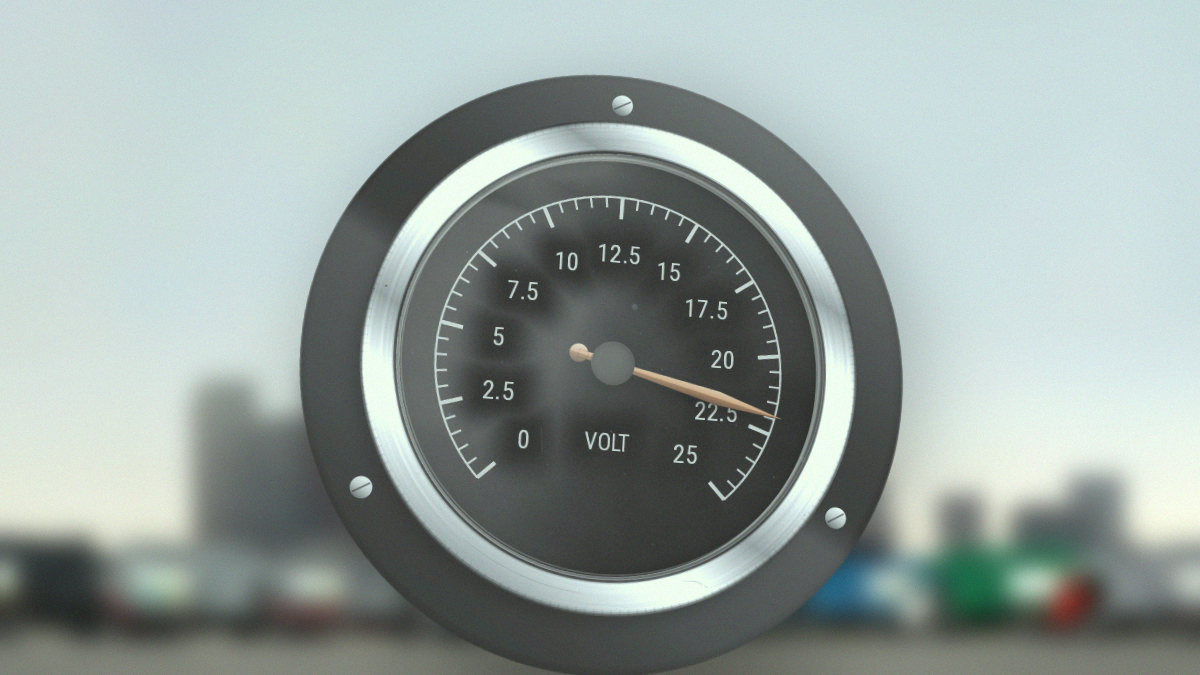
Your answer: 22 V
